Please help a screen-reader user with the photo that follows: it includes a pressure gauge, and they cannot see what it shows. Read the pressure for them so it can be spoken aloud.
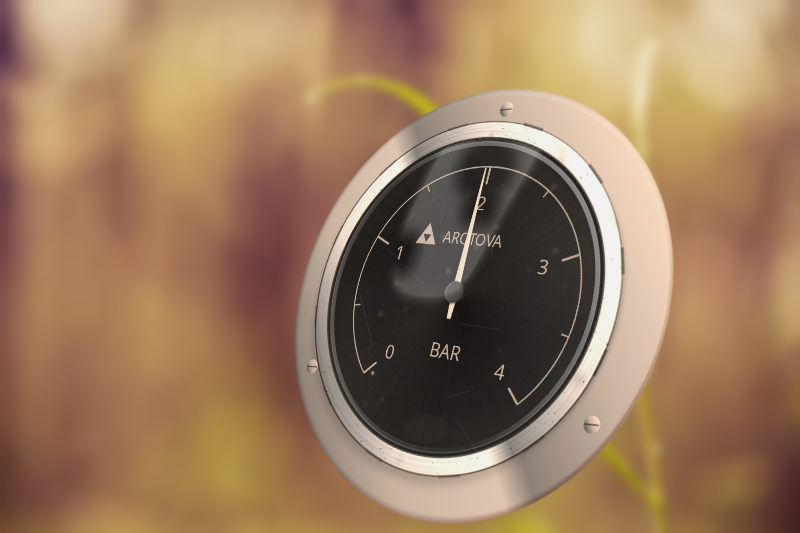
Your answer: 2 bar
